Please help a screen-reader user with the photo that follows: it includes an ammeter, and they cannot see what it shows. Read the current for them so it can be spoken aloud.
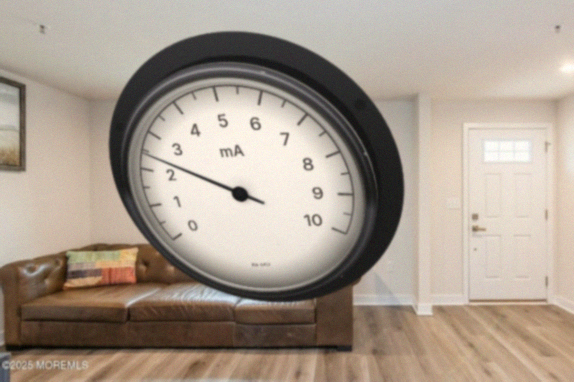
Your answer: 2.5 mA
